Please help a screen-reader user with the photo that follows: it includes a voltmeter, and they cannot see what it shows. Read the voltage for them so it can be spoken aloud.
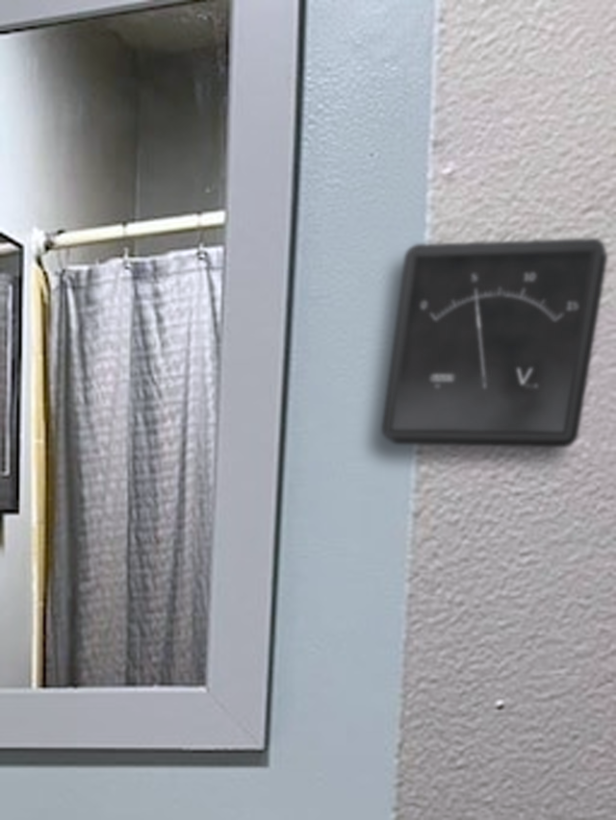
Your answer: 5 V
